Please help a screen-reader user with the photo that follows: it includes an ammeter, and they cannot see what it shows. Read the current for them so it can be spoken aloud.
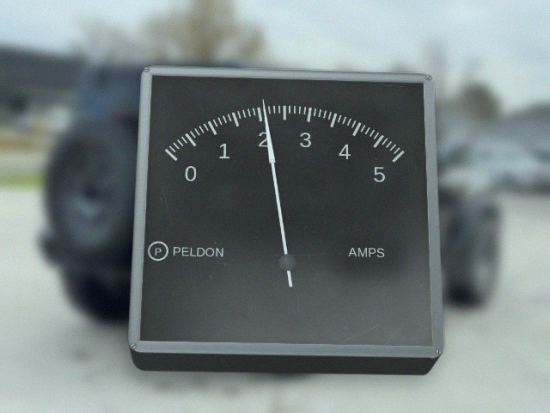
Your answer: 2.1 A
